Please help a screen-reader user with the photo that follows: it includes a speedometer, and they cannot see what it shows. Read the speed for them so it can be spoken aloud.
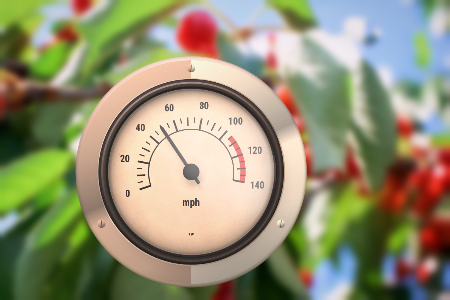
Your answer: 50 mph
